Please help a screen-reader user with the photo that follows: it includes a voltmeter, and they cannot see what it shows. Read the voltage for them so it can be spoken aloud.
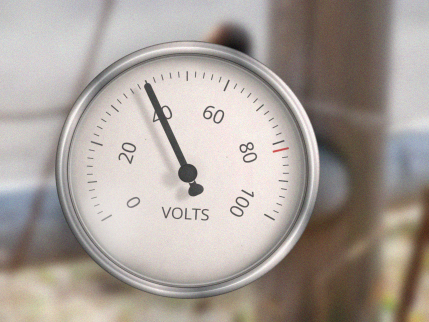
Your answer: 40 V
